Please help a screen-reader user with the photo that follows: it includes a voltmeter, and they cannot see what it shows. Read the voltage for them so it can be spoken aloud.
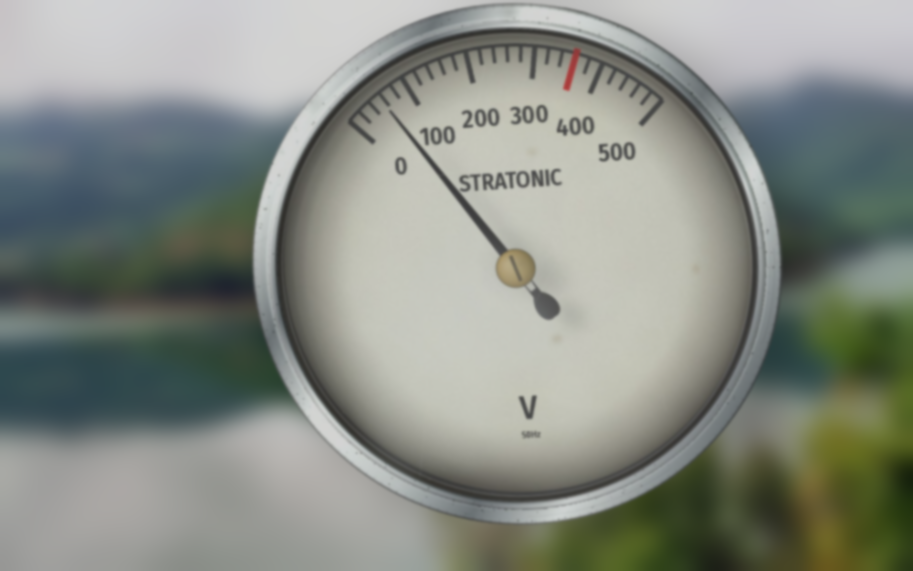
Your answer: 60 V
